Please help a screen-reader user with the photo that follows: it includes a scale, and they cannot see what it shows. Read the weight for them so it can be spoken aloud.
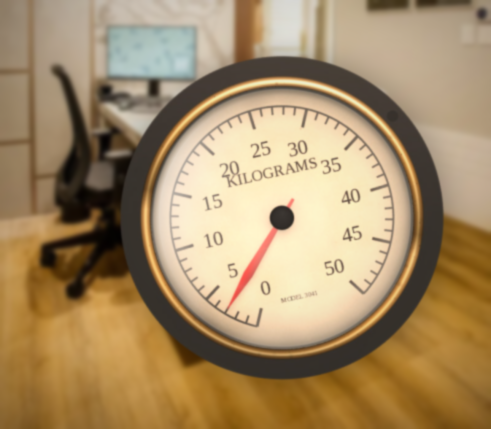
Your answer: 3 kg
